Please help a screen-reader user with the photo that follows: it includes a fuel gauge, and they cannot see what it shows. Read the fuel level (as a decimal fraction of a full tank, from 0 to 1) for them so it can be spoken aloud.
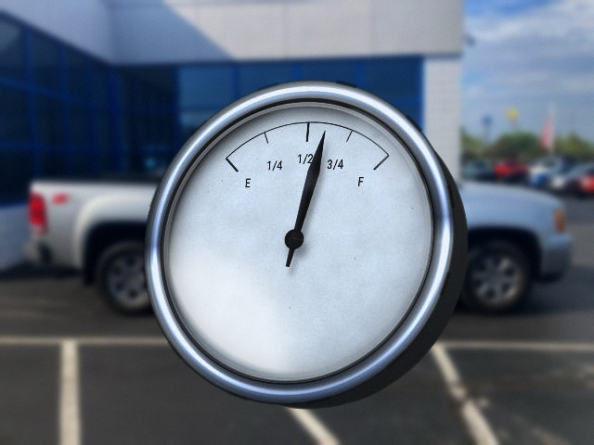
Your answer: 0.625
